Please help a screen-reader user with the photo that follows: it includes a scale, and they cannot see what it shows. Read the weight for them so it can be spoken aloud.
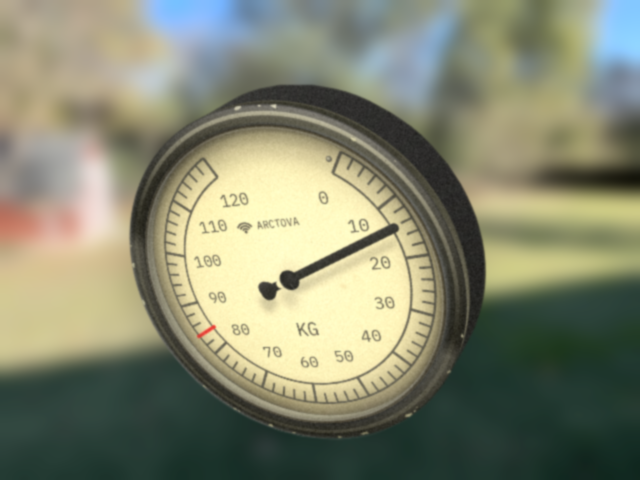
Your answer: 14 kg
